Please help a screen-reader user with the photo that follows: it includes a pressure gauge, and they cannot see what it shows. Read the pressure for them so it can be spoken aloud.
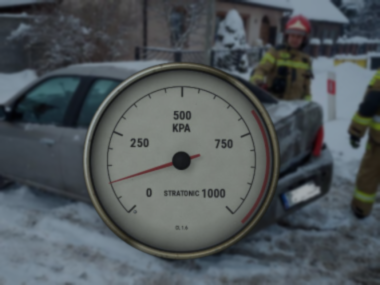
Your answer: 100 kPa
